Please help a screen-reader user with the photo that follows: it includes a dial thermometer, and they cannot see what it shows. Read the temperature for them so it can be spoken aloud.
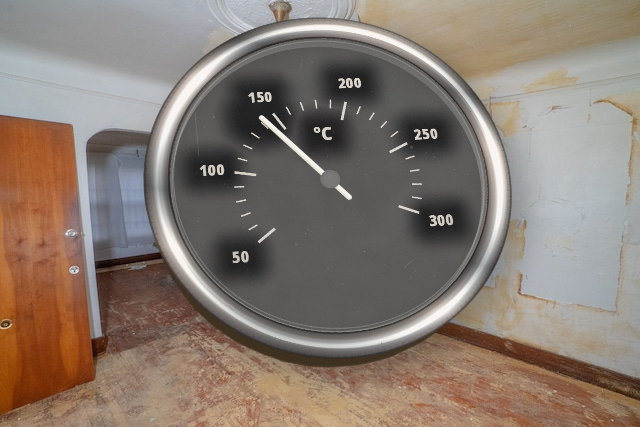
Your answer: 140 °C
